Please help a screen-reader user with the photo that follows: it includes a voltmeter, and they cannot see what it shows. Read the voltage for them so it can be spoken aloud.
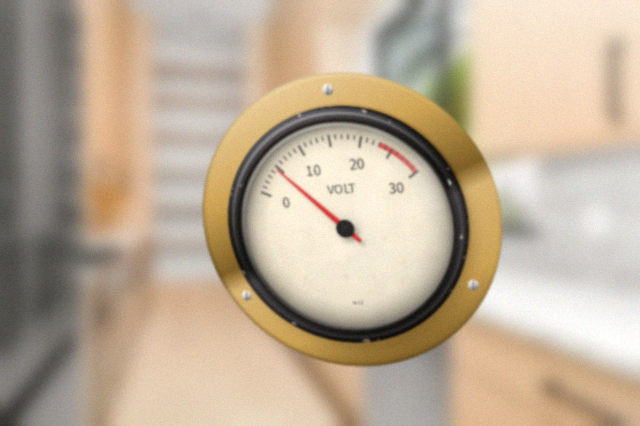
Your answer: 5 V
